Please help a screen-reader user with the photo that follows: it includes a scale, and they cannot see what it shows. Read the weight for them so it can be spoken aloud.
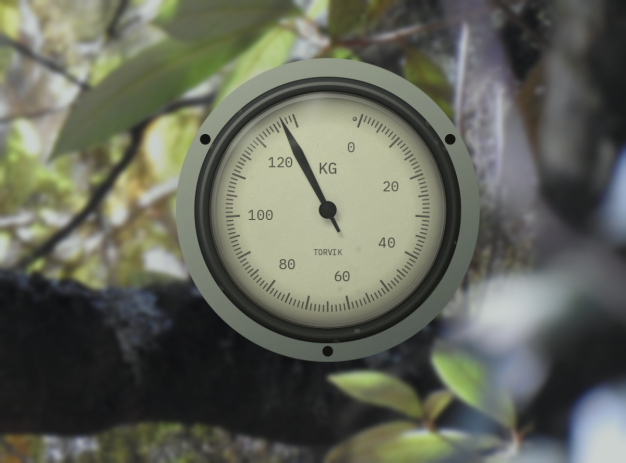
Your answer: 127 kg
